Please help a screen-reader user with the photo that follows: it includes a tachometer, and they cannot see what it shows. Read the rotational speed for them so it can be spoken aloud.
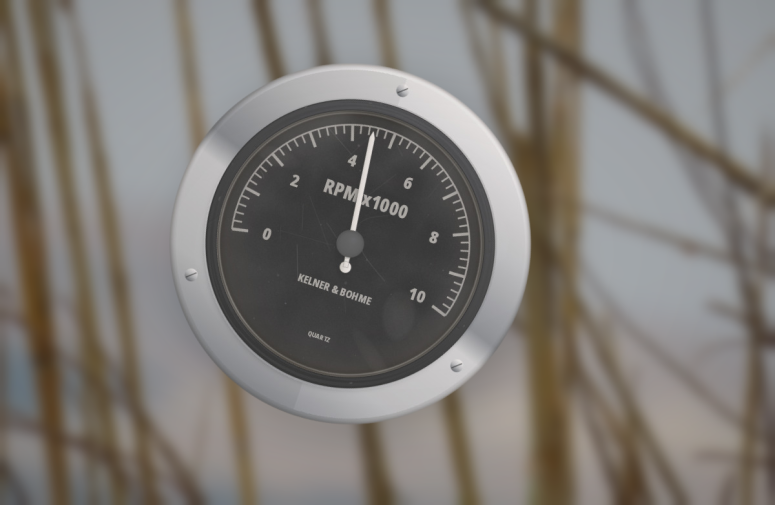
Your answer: 4500 rpm
